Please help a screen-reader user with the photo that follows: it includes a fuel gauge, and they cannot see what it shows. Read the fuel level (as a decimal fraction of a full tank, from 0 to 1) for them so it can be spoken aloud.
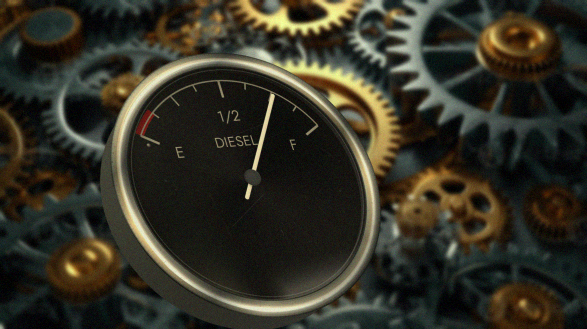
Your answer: 0.75
